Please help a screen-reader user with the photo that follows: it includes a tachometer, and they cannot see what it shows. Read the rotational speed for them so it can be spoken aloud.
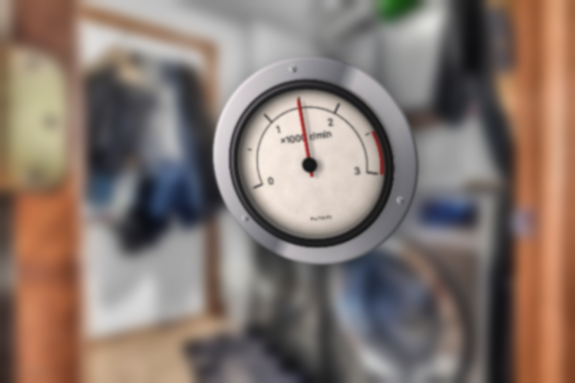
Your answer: 1500 rpm
